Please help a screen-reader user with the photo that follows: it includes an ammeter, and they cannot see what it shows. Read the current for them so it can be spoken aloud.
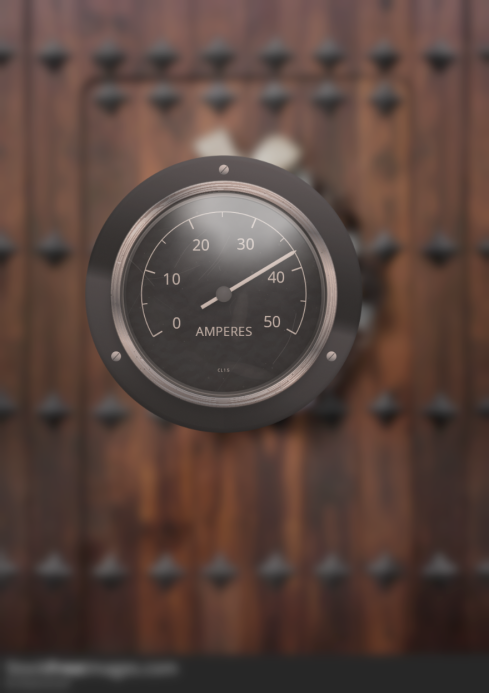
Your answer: 37.5 A
